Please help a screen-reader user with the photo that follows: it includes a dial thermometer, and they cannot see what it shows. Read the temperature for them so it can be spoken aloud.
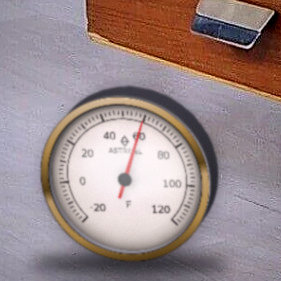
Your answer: 60 °F
